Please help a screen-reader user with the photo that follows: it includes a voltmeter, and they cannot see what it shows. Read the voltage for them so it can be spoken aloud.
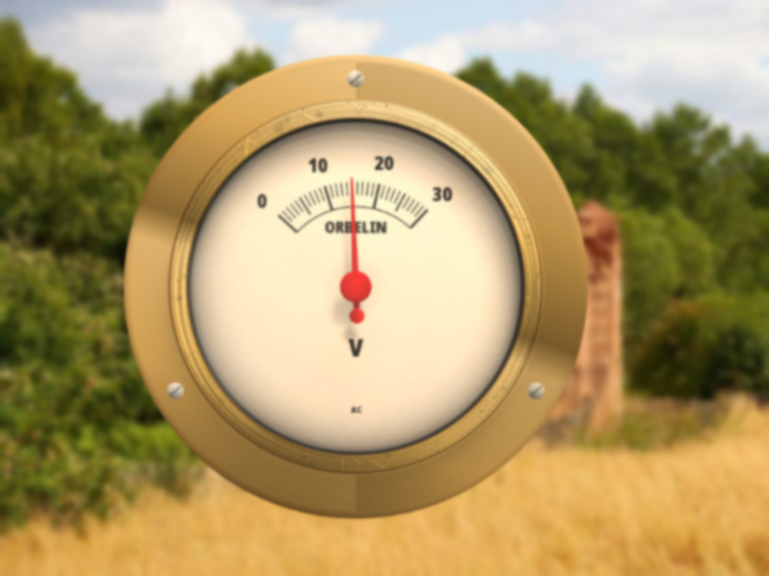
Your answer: 15 V
